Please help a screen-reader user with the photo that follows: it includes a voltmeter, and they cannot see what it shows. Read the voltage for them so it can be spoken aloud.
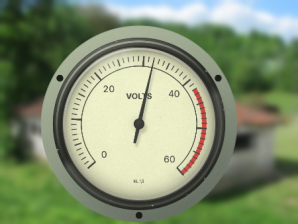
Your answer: 32 V
